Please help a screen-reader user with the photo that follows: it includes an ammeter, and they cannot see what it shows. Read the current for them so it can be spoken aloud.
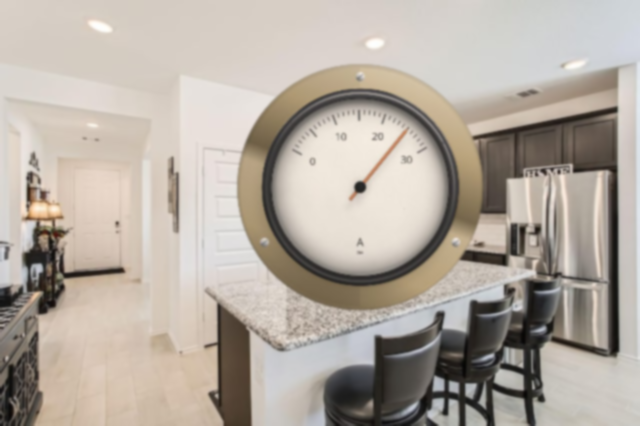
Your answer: 25 A
